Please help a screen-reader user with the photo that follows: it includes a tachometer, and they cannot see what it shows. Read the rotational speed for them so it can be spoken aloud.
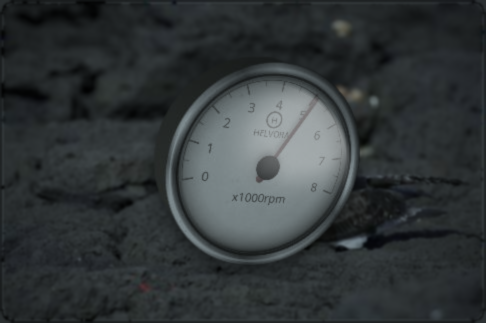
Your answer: 5000 rpm
